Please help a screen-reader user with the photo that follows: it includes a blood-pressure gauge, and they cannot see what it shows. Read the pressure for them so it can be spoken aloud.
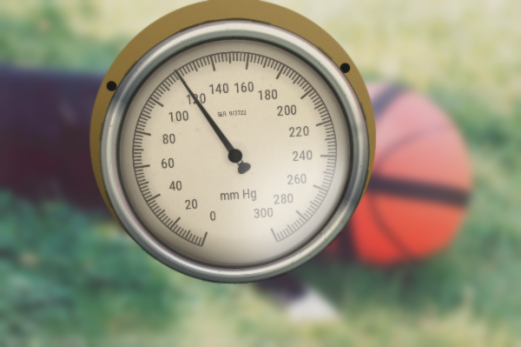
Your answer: 120 mmHg
